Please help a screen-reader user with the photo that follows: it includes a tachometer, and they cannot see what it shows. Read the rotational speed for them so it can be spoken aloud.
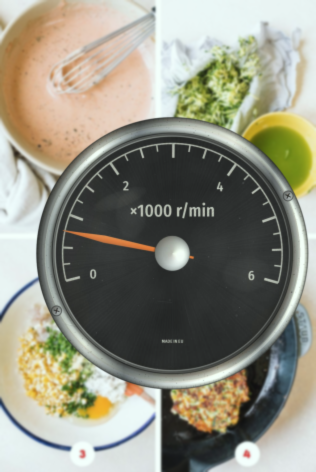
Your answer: 750 rpm
